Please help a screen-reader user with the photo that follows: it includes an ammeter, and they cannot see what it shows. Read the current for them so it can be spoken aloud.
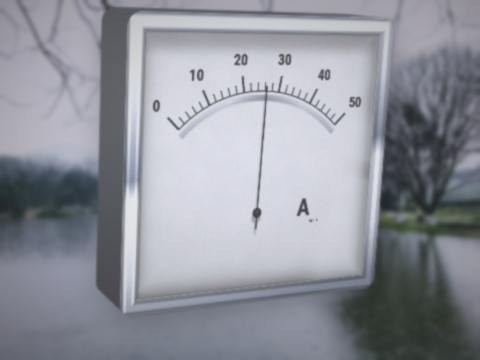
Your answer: 26 A
